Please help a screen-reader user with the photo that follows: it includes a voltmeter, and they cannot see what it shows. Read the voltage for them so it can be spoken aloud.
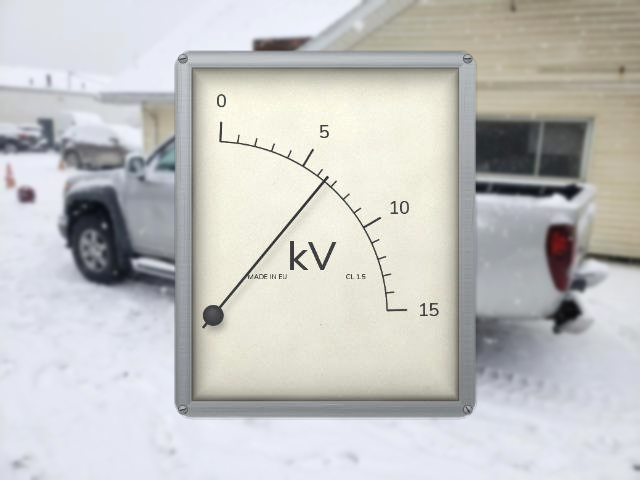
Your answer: 6.5 kV
